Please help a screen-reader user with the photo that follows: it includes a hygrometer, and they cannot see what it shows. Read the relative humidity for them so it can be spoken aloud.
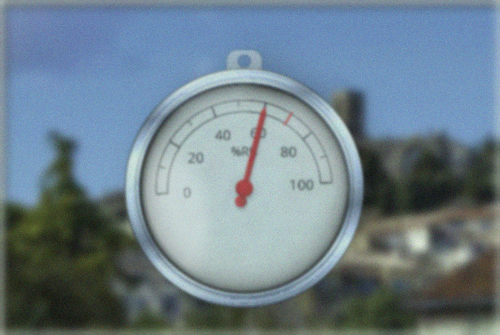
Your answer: 60 %
